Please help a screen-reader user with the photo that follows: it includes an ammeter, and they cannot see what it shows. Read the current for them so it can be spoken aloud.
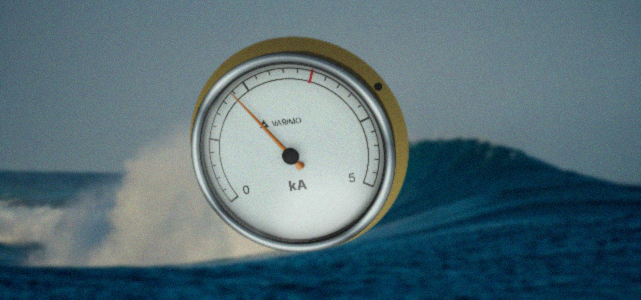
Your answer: 1.8 kA
